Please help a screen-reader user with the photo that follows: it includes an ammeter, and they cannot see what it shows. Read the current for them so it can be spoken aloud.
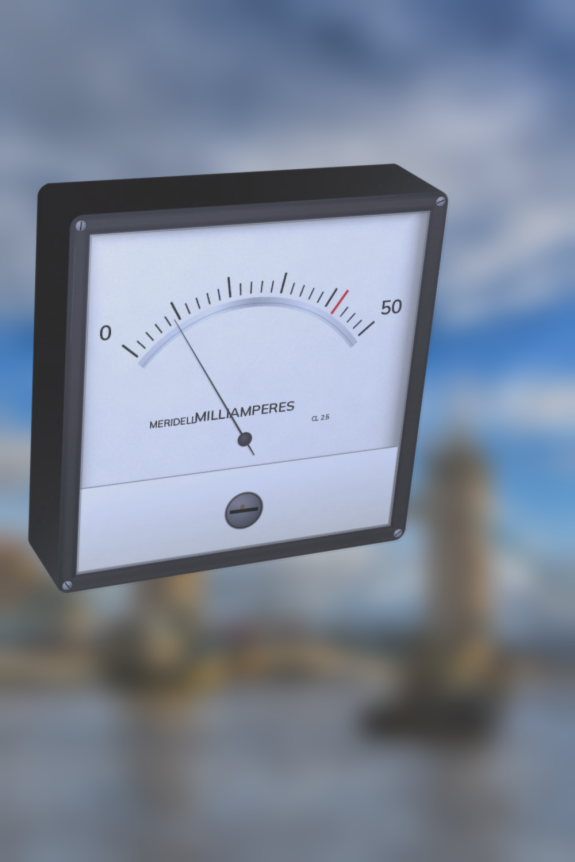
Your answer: 9 mA
